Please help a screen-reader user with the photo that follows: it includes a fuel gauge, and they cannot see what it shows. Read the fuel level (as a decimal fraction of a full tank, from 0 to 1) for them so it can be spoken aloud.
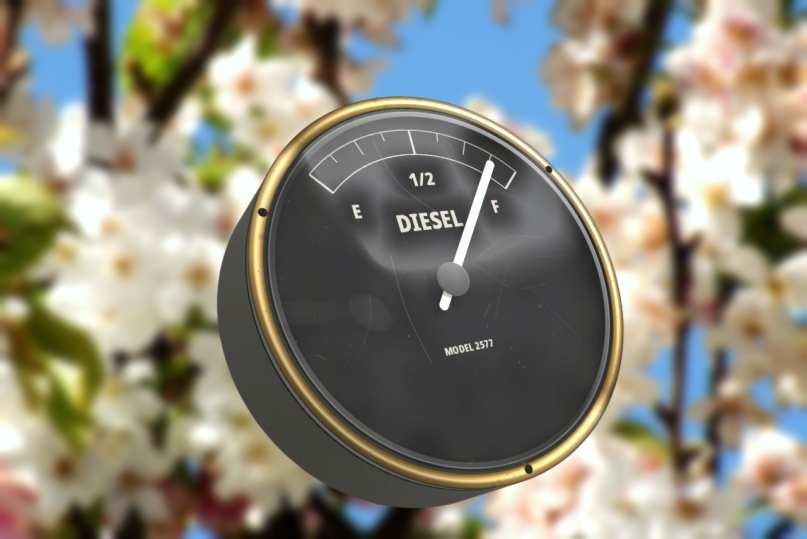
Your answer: 0.875
